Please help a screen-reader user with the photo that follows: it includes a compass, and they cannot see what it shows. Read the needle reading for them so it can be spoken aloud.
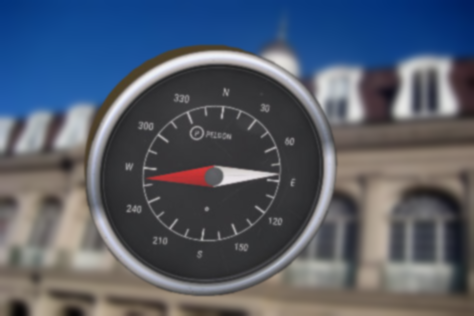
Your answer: 262.5 °
